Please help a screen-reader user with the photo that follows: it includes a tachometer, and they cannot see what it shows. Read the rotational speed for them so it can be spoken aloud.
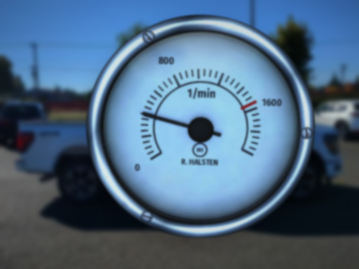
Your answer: 400 rpm
